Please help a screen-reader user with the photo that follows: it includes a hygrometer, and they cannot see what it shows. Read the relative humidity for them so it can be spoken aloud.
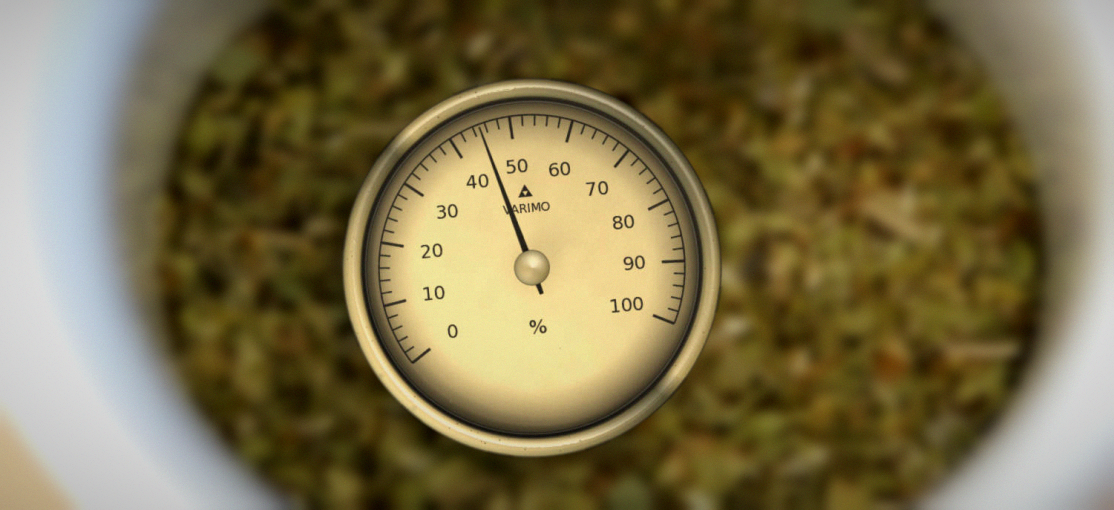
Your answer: 45 %
